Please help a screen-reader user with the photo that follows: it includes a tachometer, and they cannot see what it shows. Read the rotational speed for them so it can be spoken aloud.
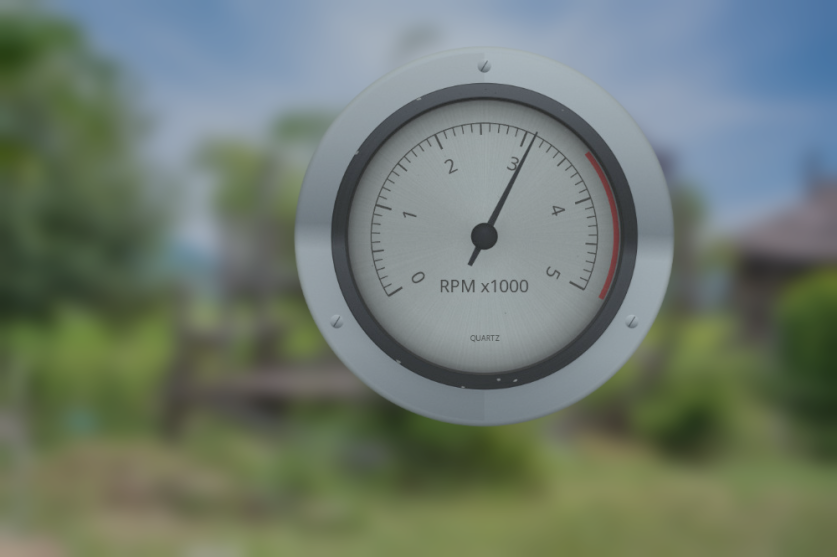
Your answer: 3100 rpm
